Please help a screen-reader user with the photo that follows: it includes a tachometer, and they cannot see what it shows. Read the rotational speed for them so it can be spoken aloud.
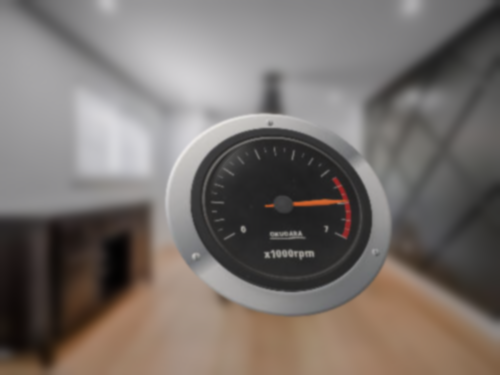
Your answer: 6000 rpm
